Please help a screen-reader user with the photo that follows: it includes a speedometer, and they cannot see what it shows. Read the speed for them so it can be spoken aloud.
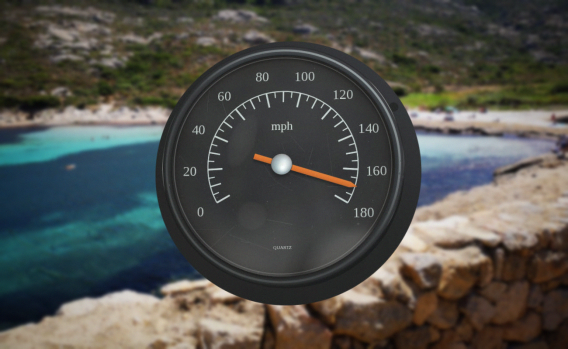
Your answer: 170 mph
